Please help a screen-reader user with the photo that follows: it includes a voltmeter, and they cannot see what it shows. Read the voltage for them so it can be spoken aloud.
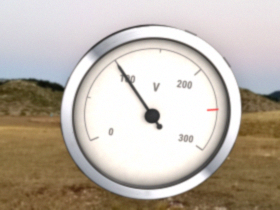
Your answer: 100 V
